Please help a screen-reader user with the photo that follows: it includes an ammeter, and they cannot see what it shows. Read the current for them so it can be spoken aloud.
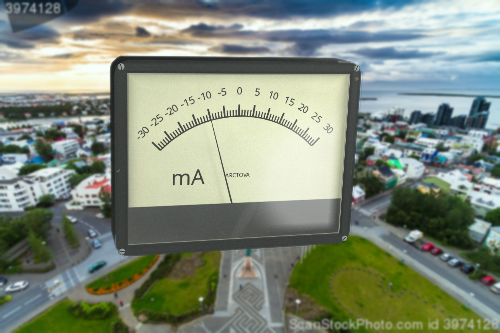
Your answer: -10 mA
